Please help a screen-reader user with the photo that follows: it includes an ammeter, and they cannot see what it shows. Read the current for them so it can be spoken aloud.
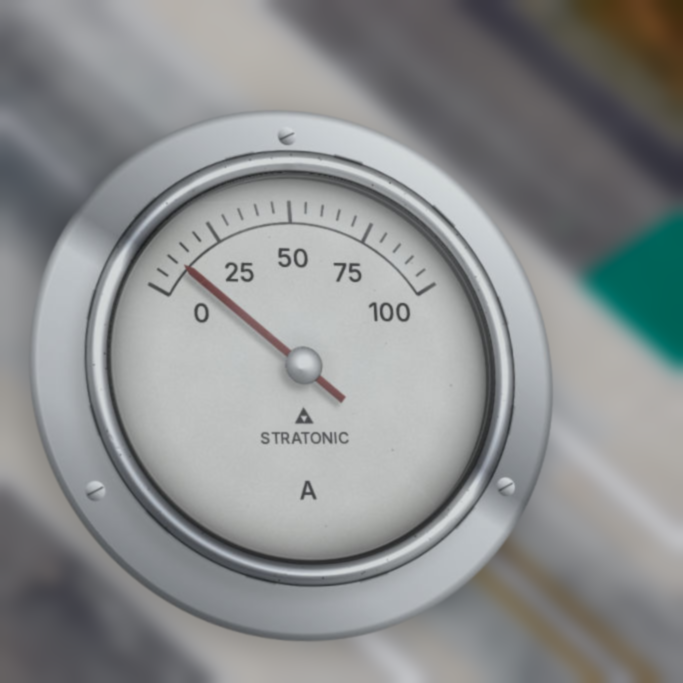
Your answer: 10 A
